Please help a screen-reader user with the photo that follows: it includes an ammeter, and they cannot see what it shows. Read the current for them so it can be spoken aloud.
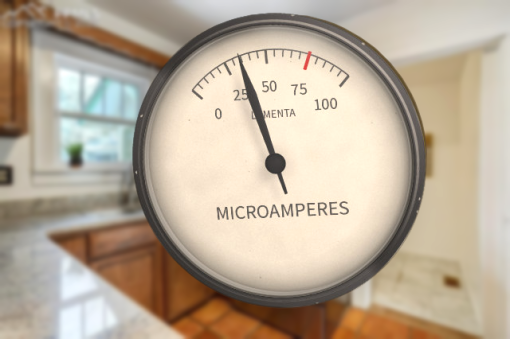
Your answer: 35 µA
